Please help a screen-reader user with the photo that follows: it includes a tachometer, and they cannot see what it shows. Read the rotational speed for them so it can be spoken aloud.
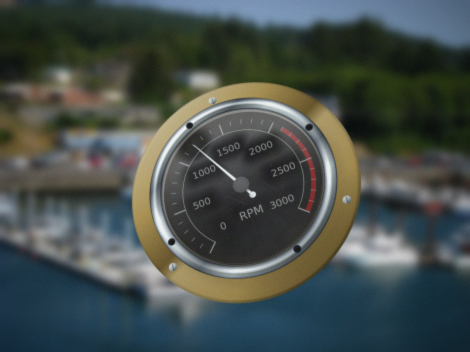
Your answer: 1200 rpm
